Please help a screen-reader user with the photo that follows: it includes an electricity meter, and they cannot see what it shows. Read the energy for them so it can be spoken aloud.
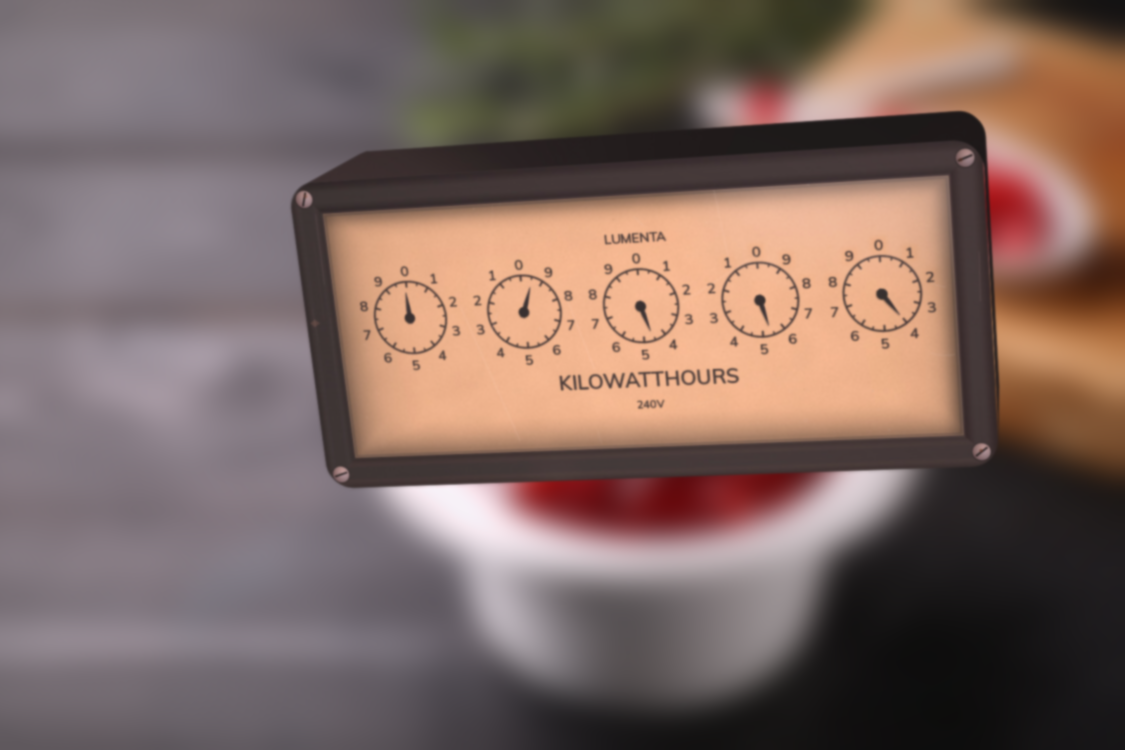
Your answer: 99454 kWh
